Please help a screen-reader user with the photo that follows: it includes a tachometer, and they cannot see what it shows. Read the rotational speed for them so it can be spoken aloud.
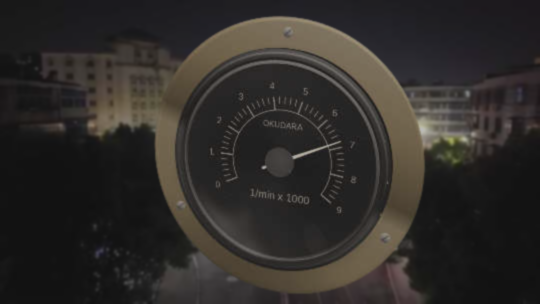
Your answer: 6800 rpm
